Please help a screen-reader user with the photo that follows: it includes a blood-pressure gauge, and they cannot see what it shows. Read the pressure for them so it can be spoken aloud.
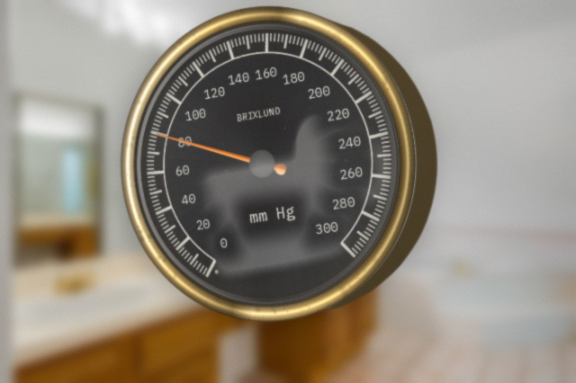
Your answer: 80 mmHg
